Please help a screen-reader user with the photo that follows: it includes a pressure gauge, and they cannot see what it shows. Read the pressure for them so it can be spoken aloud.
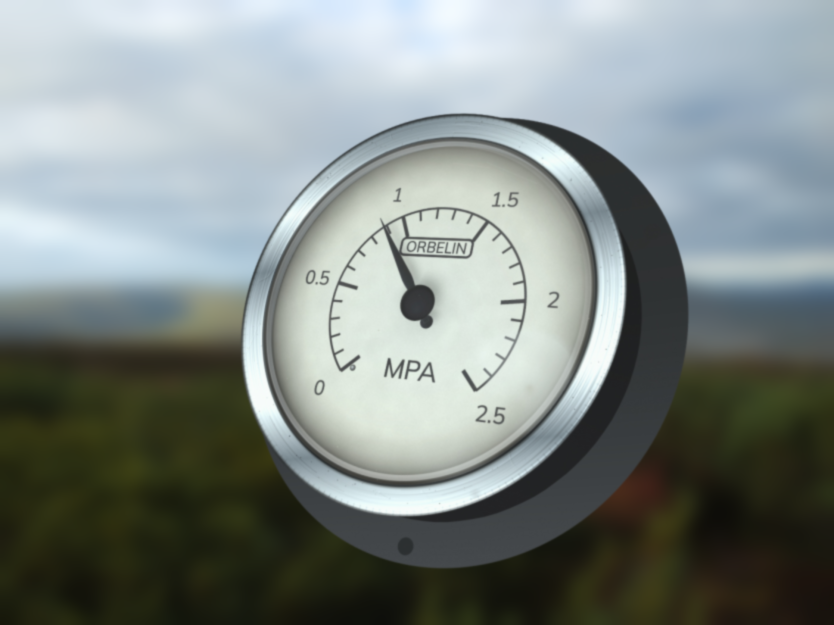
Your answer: 0.9 MPa
